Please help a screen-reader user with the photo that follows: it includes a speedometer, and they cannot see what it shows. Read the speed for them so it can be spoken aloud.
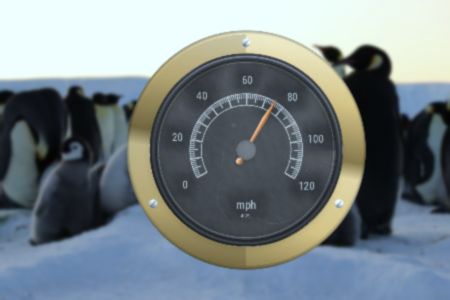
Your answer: 75 mph
